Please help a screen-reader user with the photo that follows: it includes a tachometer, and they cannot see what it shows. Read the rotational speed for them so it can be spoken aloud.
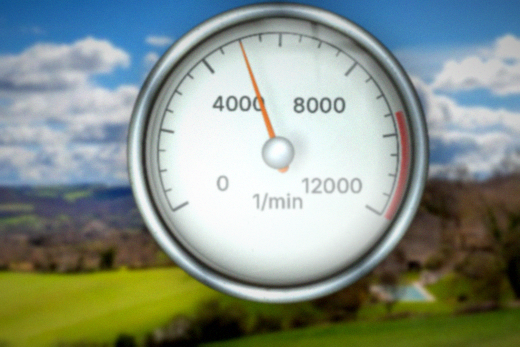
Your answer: 5000 rpm
